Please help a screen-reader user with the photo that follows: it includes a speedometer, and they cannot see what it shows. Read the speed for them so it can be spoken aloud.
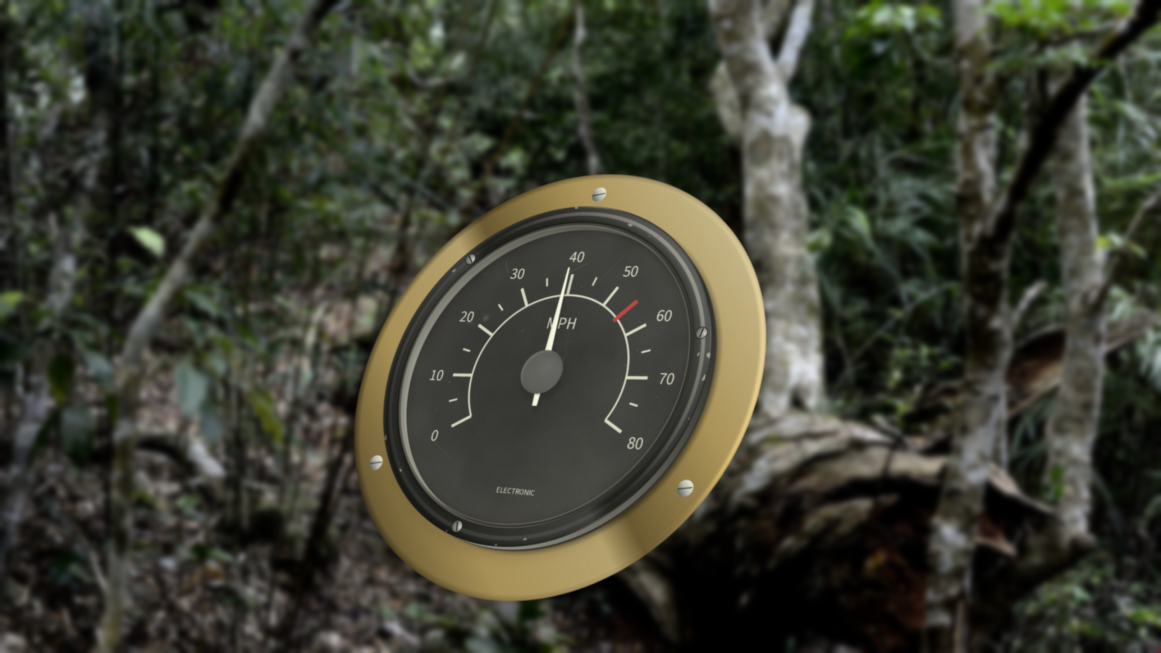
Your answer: 40 mph
